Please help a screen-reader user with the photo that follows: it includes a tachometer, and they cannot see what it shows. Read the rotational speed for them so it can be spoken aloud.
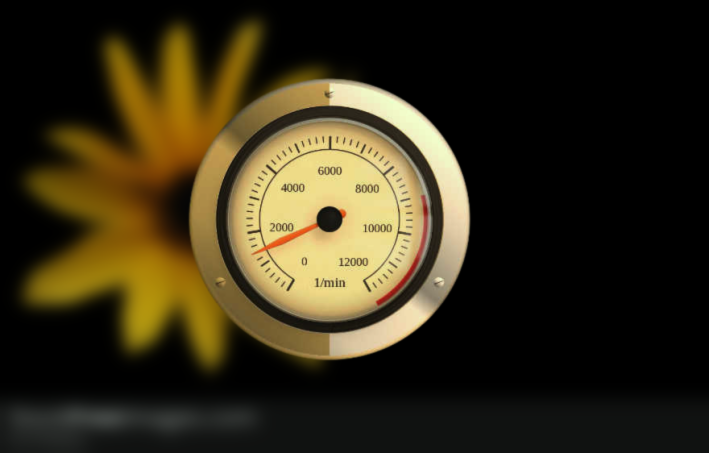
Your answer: 1400 rpm
